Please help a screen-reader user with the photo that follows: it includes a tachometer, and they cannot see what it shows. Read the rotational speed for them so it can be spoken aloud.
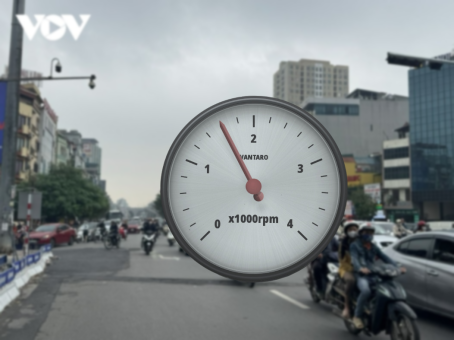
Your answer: 1600 rpm
